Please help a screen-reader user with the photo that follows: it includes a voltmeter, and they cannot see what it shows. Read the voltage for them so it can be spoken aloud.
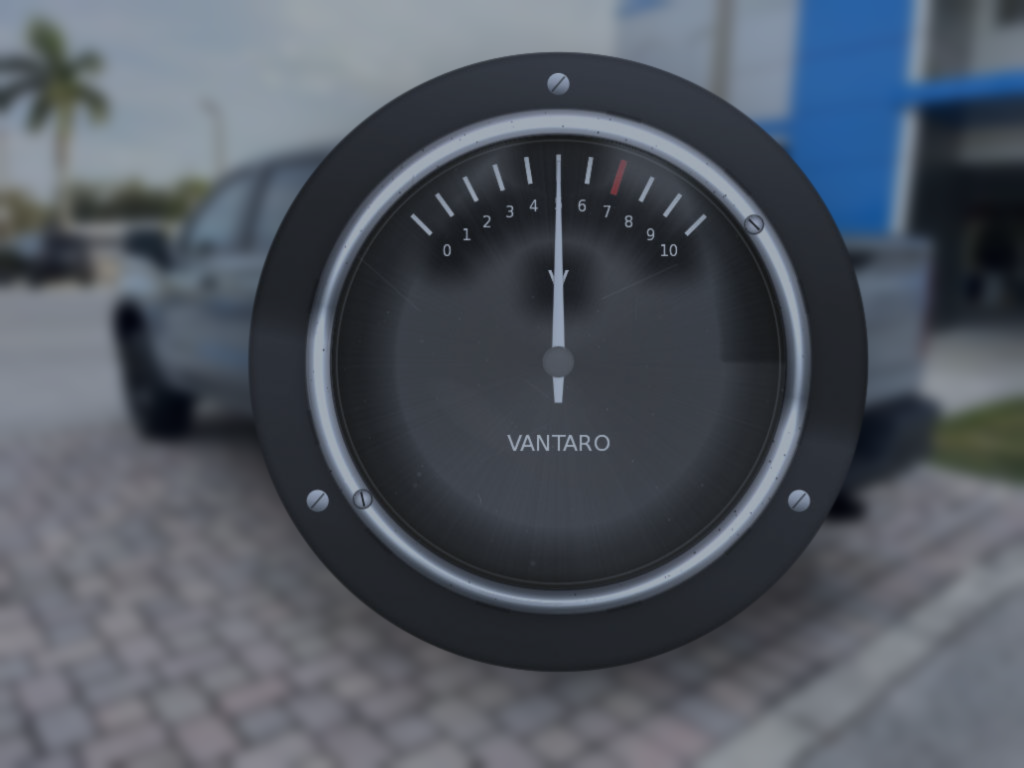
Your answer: 5 V
